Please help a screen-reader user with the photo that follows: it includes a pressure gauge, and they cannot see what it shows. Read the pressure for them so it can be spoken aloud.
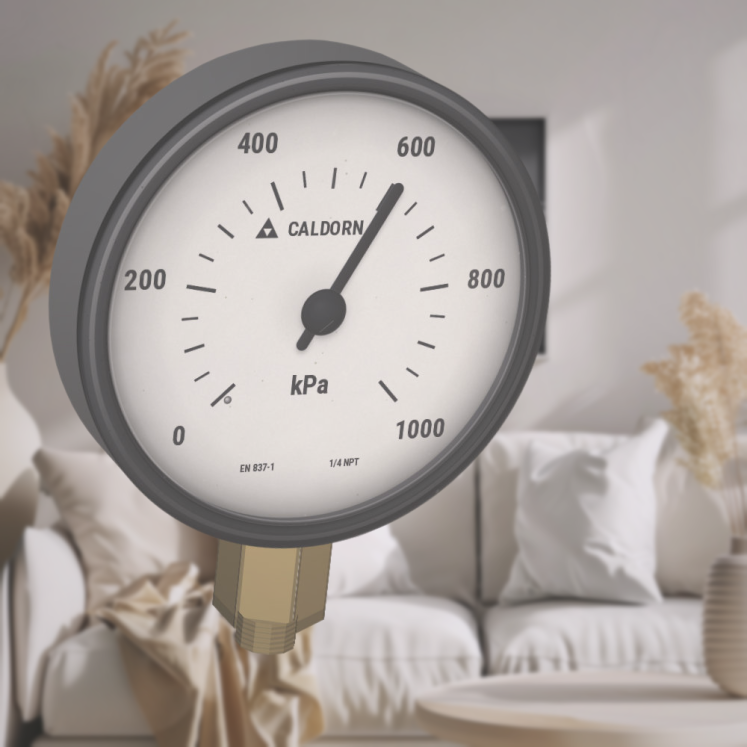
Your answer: 600 kPa
